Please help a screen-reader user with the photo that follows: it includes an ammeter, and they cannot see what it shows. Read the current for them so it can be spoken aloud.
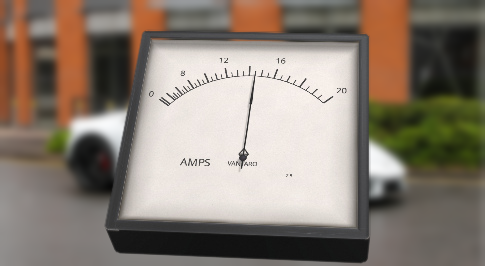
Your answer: 14.5 A
